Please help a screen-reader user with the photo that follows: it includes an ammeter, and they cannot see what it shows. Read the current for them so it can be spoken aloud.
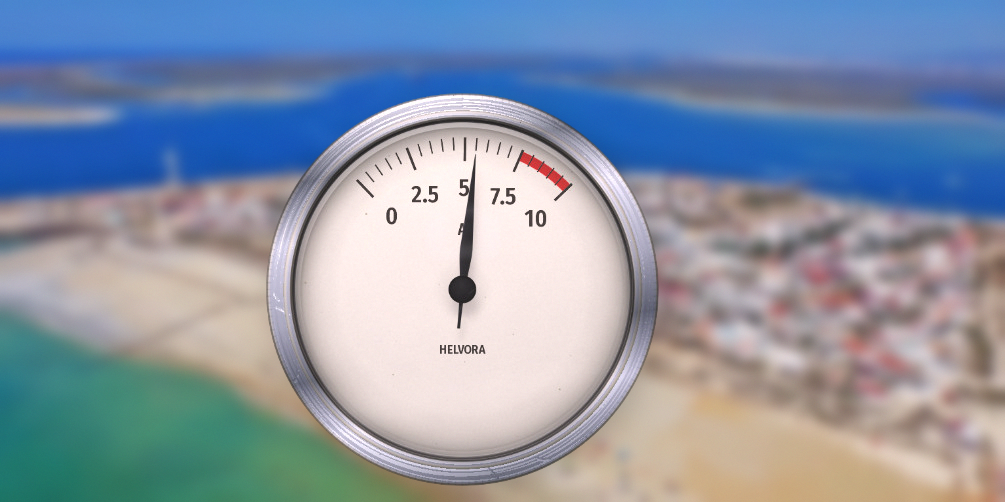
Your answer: 5.5 A
